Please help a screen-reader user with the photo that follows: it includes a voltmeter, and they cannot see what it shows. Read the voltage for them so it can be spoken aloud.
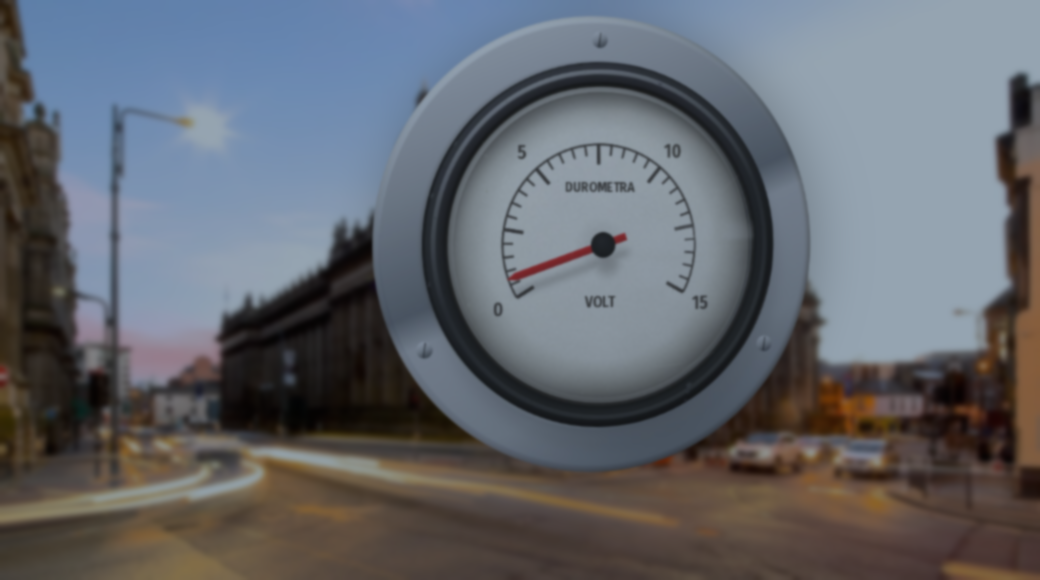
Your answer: 0.75 V
